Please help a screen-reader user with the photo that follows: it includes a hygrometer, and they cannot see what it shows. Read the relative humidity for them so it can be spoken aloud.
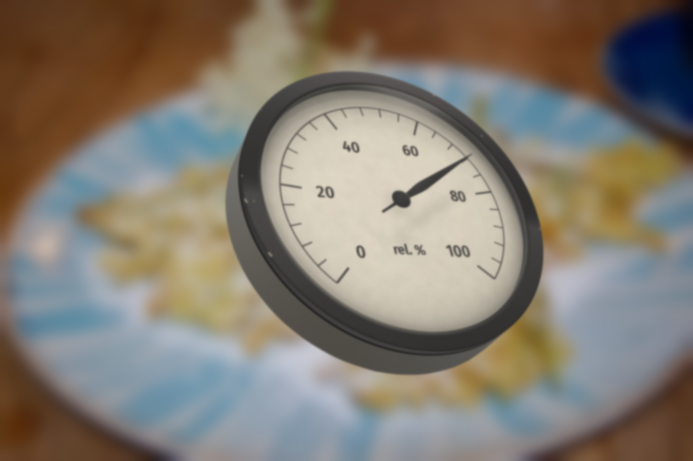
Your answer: 72 %
